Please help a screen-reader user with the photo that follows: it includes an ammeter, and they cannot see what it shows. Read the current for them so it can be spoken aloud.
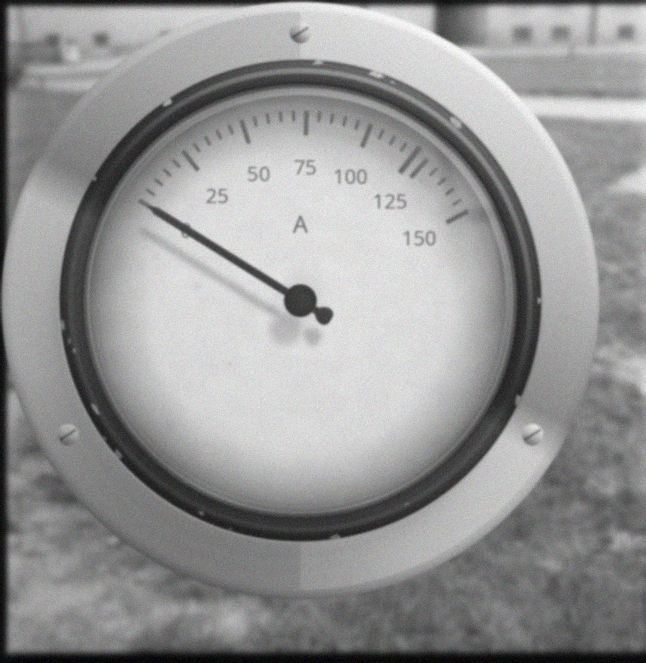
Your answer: 0 A
